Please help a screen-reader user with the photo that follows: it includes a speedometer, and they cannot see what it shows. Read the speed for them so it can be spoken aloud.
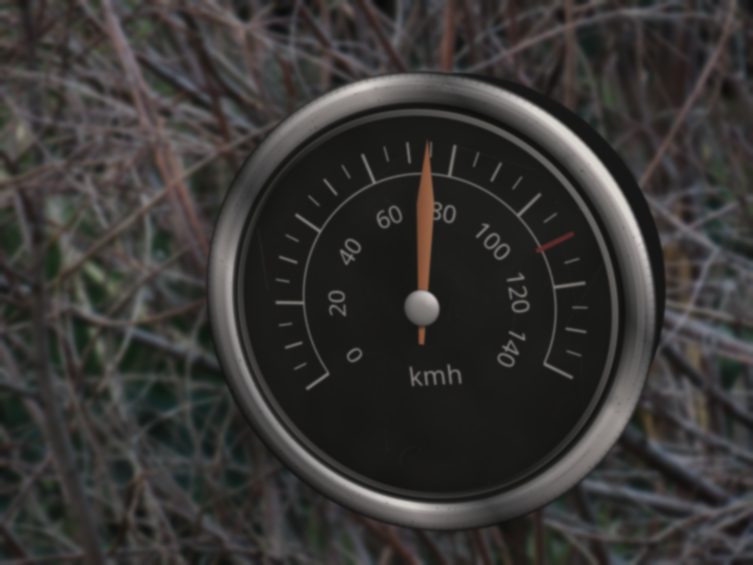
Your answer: 75 km/h
